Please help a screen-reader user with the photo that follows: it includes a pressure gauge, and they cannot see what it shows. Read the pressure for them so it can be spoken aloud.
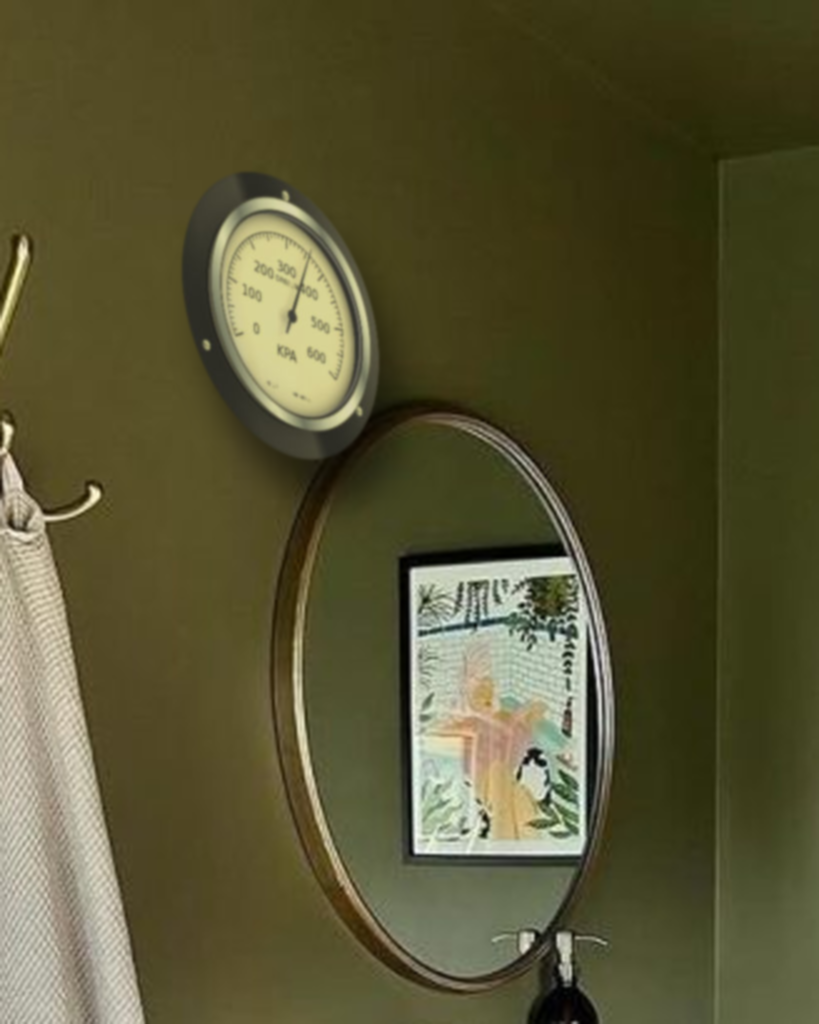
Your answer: 350 kPa
